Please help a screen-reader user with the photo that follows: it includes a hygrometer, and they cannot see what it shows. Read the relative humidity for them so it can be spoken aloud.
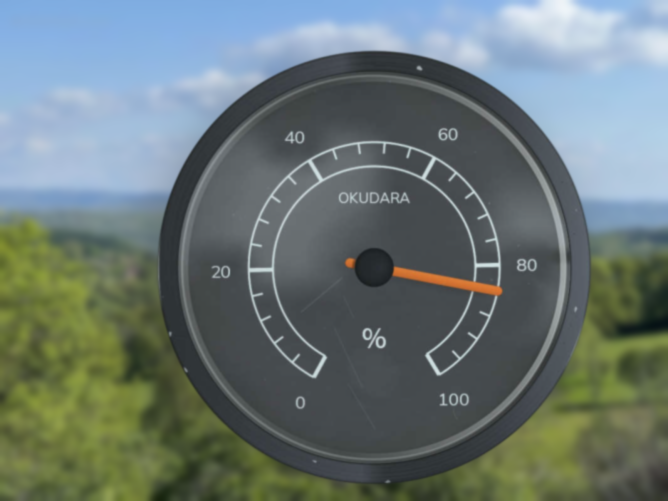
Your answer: 84 %
